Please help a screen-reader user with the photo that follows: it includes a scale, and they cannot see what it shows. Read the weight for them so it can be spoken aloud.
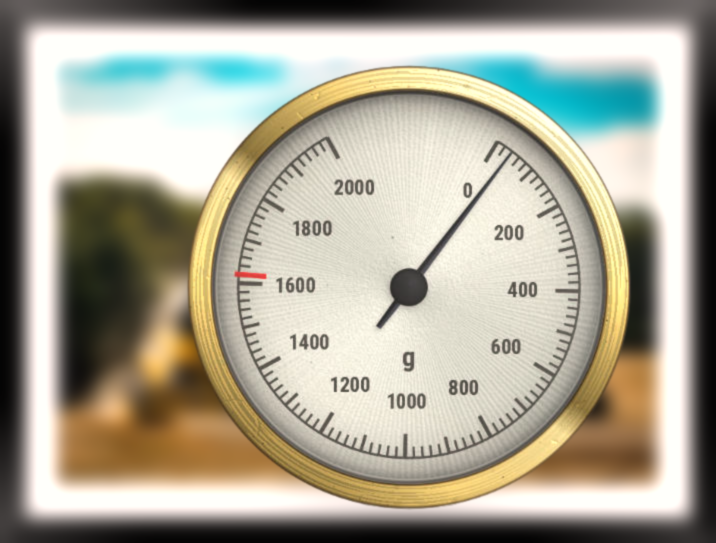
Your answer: 40 g
